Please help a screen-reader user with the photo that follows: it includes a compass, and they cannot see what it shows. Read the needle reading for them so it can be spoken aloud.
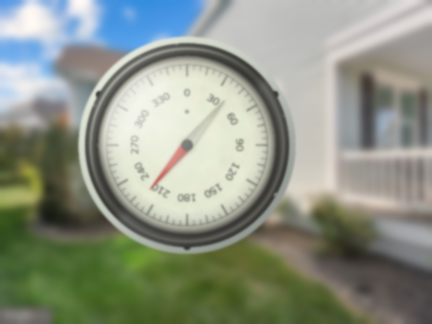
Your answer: 220 °
